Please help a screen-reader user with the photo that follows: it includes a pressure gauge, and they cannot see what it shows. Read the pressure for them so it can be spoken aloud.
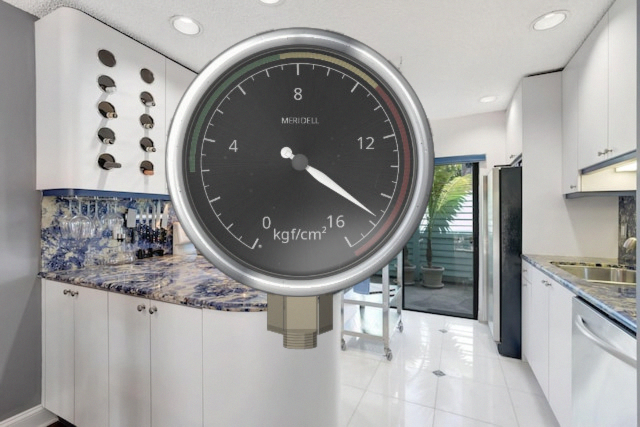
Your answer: 14.75 kg/cm²
